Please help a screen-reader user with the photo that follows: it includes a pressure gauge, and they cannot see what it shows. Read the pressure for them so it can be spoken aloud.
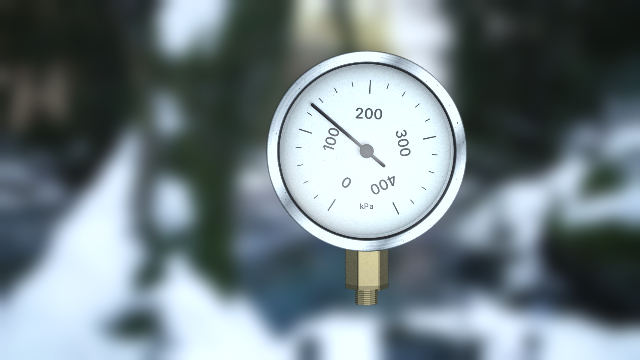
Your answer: 130 kPa
